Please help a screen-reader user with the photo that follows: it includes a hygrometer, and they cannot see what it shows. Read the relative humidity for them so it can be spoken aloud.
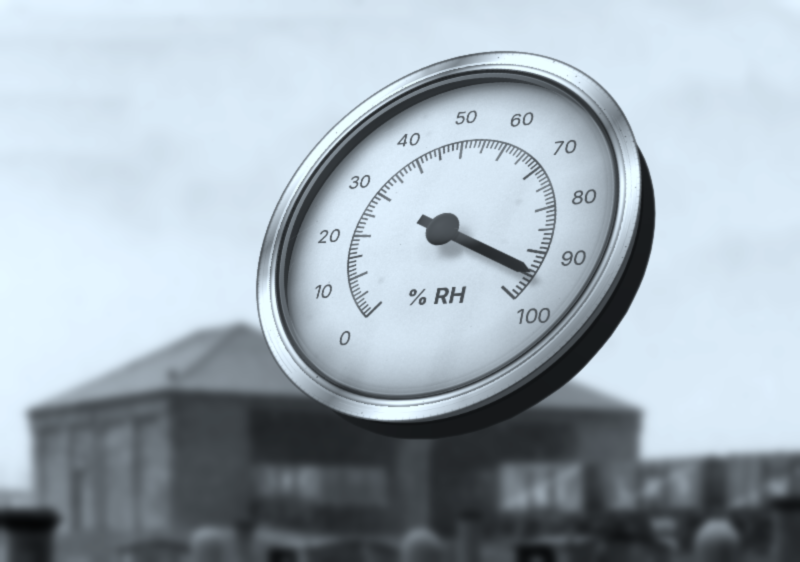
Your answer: 95 %
